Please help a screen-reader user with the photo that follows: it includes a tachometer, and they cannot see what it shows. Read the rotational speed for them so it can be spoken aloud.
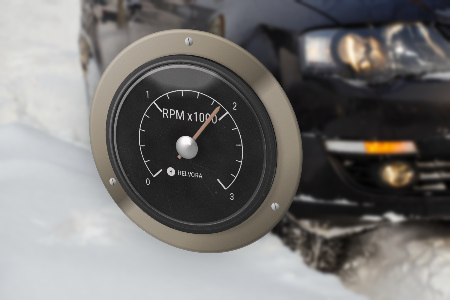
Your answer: 1900 rpm
